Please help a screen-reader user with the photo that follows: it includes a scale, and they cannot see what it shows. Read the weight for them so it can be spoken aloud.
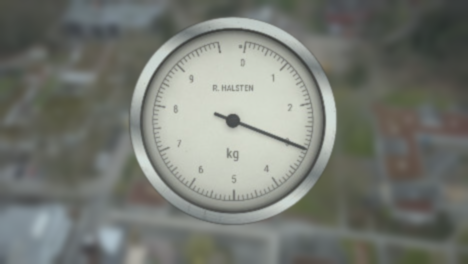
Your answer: 3 kg
